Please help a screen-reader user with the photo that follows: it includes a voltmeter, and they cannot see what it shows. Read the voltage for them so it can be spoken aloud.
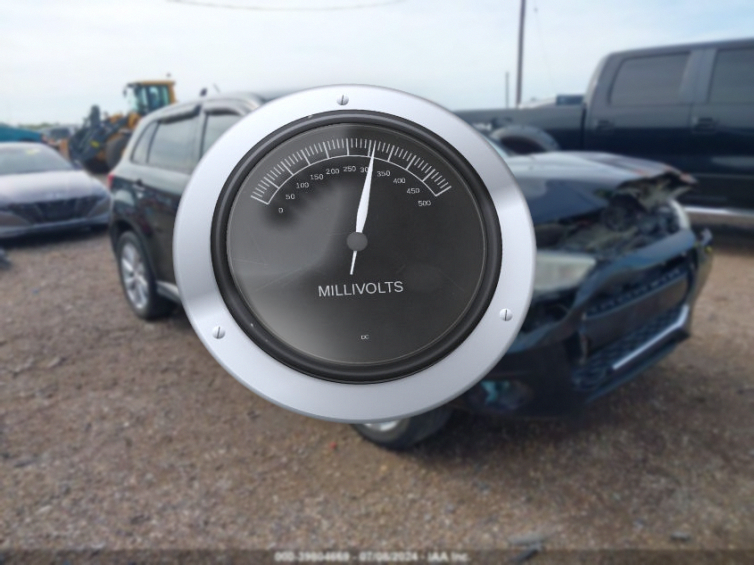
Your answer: 310 mV
